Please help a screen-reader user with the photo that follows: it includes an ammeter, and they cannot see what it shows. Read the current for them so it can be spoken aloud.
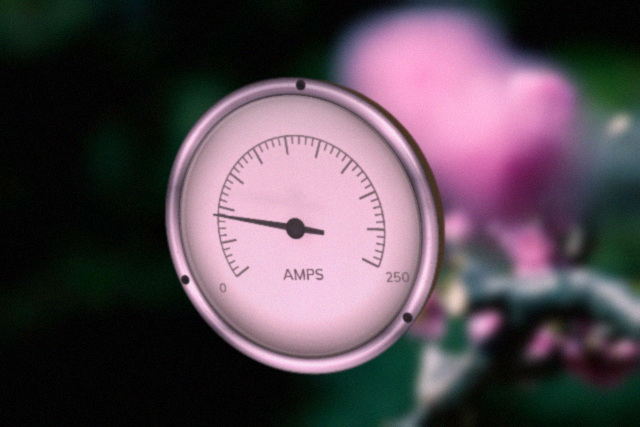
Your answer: 45 A
